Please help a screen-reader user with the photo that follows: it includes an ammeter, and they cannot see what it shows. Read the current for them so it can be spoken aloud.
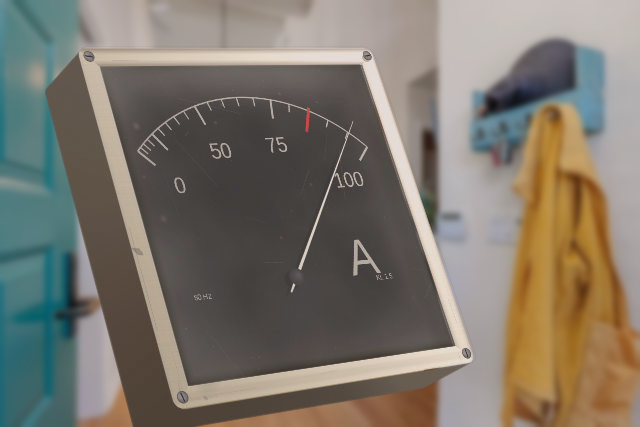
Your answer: 95 A
